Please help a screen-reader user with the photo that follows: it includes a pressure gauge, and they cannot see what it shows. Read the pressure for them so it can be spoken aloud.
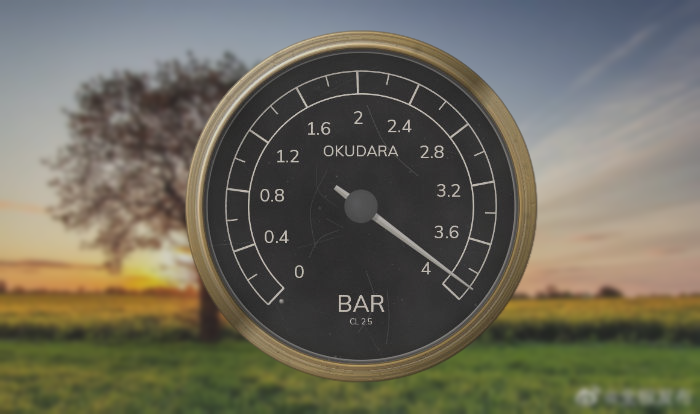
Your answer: 3.9 bar
